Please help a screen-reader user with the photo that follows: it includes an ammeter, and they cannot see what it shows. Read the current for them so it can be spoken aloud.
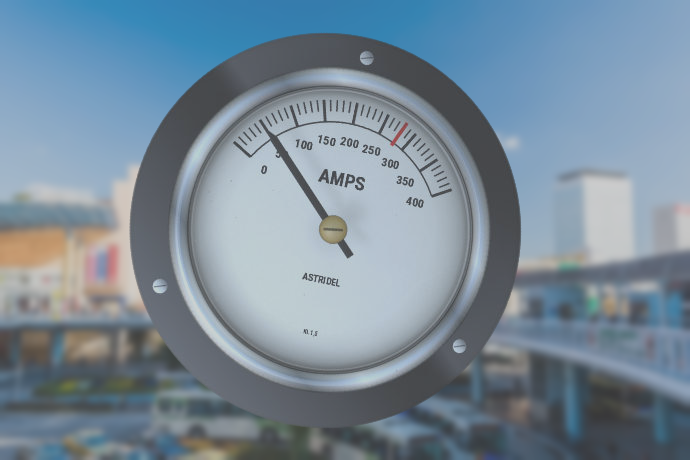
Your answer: 50 A
